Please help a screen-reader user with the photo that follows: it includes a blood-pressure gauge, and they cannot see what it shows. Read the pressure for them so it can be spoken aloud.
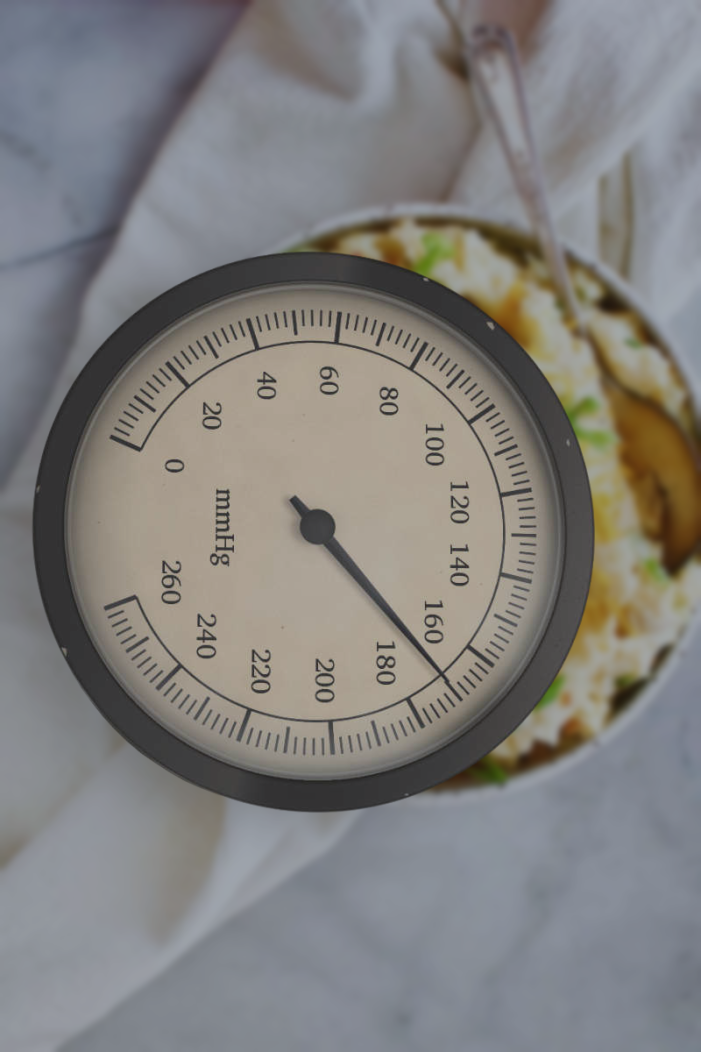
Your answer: 170 mmHg
